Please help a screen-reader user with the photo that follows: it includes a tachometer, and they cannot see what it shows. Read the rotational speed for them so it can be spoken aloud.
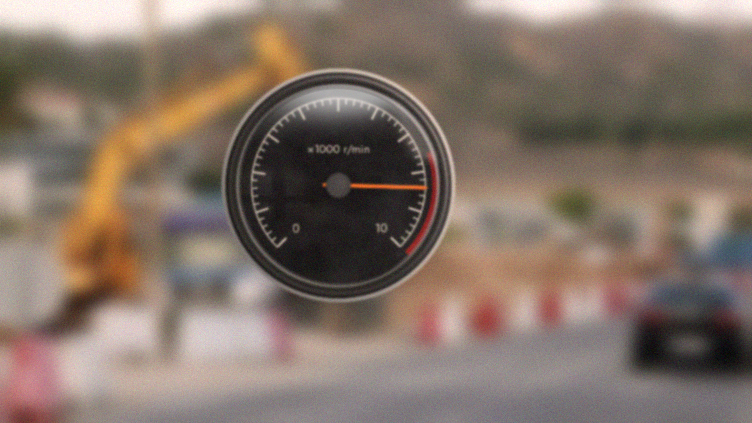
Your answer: 8400 rpm
